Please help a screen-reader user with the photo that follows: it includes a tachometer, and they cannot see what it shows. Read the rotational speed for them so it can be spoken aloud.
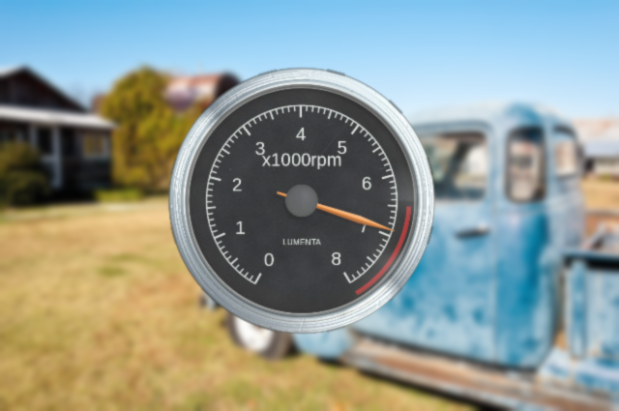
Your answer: 6900 rpm
